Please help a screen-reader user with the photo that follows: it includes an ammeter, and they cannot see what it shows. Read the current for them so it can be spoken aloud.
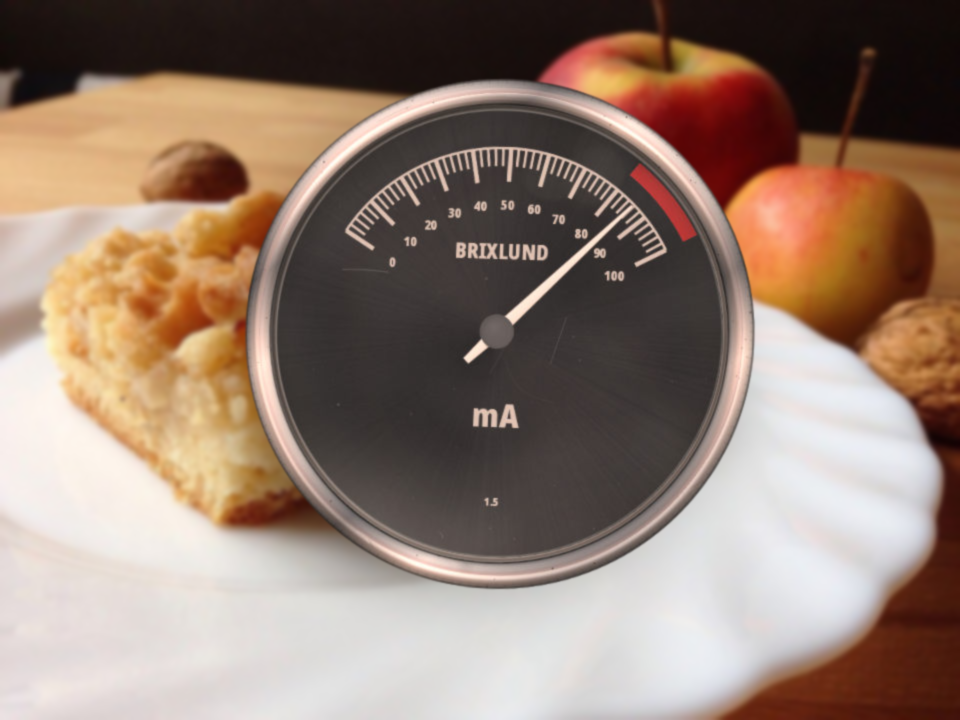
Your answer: 86 mA
